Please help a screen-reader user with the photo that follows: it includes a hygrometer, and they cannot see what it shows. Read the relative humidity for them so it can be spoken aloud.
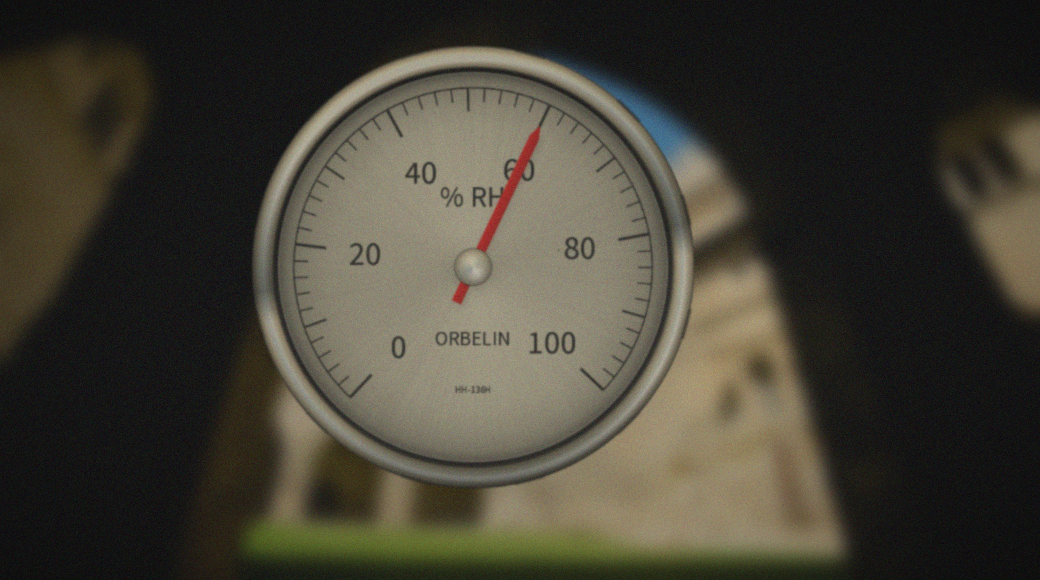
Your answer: 60 %
